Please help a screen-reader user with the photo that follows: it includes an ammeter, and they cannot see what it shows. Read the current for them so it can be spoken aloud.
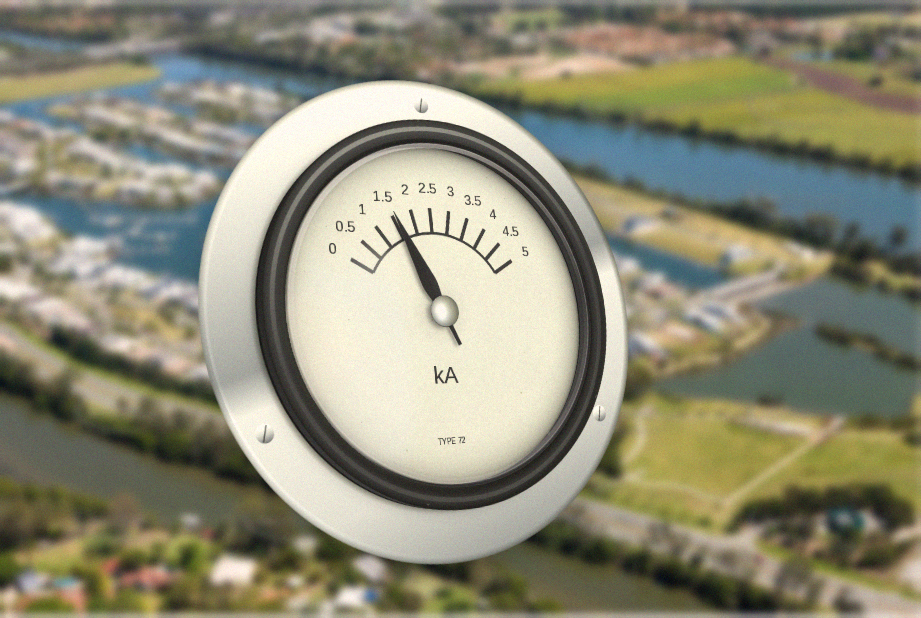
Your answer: 1.5 kA
